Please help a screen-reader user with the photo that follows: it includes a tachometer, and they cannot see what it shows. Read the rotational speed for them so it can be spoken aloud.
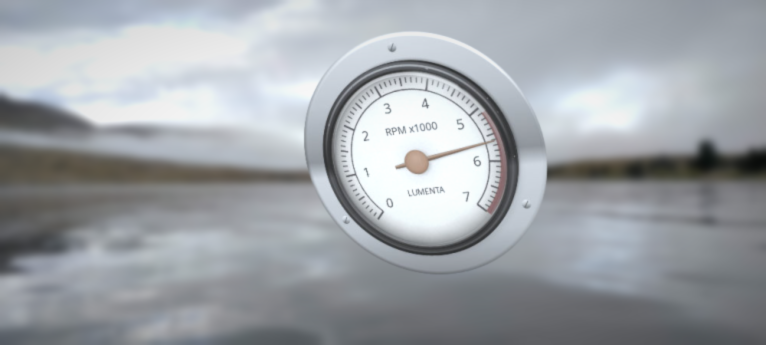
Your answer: 5600 rpm
